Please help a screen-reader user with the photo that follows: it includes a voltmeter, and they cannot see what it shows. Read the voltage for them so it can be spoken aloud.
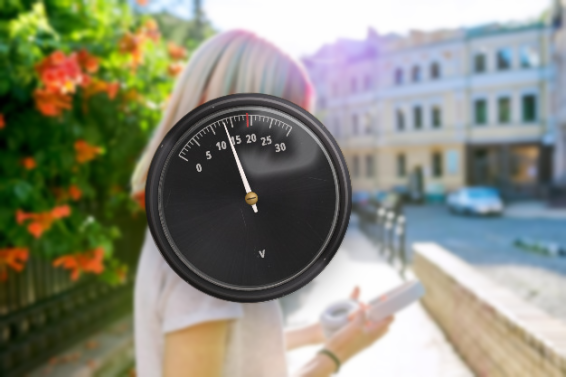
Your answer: 13 V
